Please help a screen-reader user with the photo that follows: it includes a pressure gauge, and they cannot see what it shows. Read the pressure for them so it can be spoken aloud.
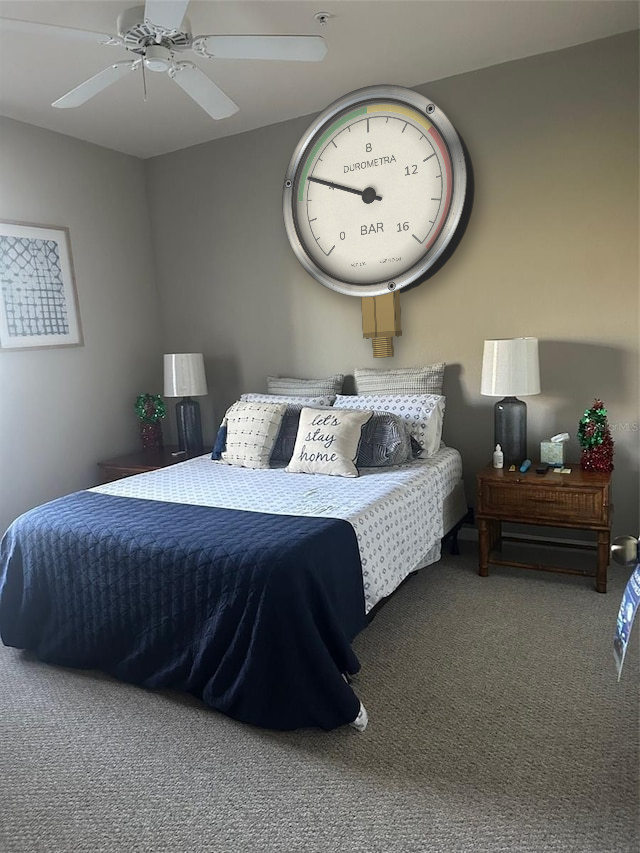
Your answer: 4 bar
